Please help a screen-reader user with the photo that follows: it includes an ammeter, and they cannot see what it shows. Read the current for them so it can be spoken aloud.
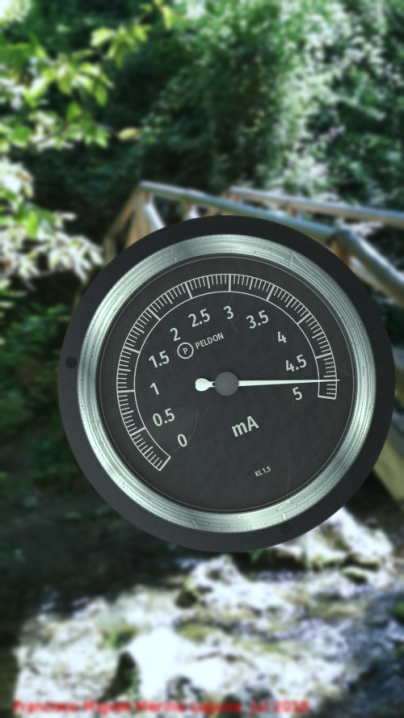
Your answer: 4.8 mA
